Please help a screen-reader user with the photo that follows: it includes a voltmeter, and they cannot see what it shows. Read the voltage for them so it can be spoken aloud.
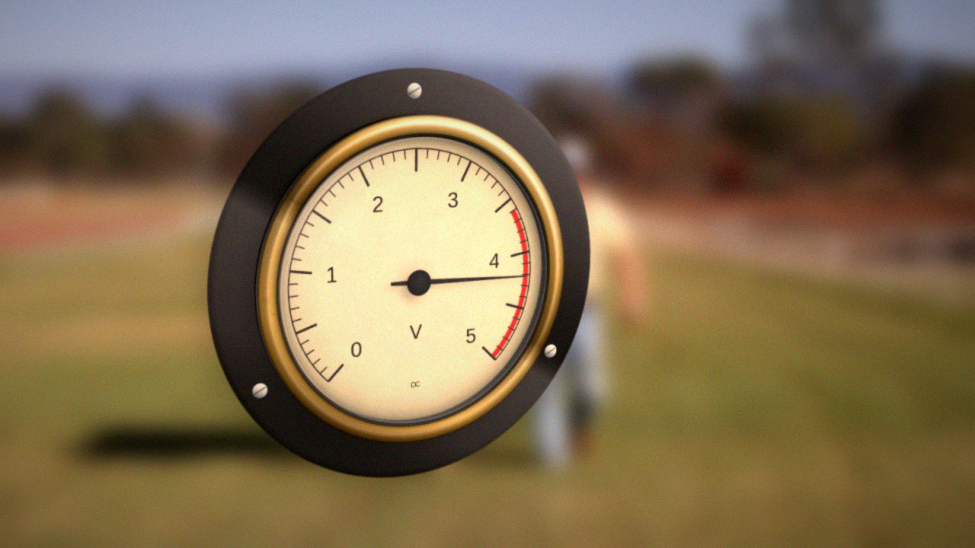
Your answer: 4.2 V
